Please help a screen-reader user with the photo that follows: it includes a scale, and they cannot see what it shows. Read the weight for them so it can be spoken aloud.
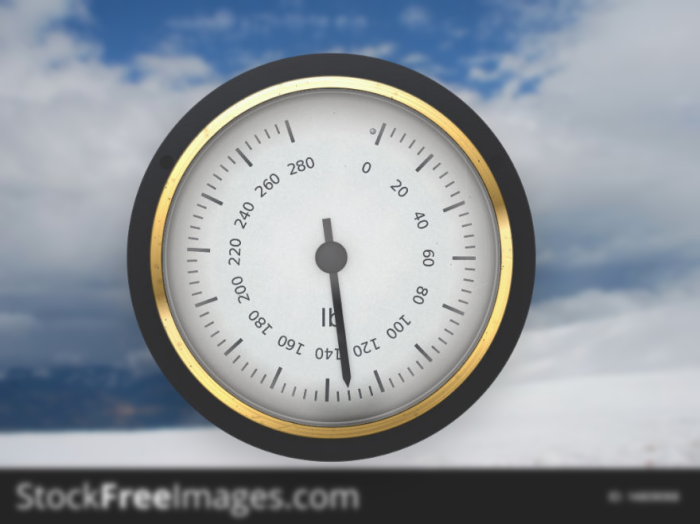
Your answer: 132 lb
